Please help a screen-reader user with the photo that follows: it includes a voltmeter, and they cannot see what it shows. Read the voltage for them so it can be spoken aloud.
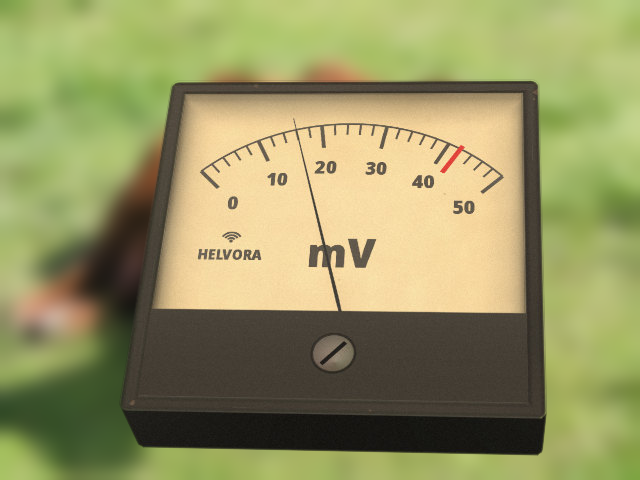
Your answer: 16 mV
